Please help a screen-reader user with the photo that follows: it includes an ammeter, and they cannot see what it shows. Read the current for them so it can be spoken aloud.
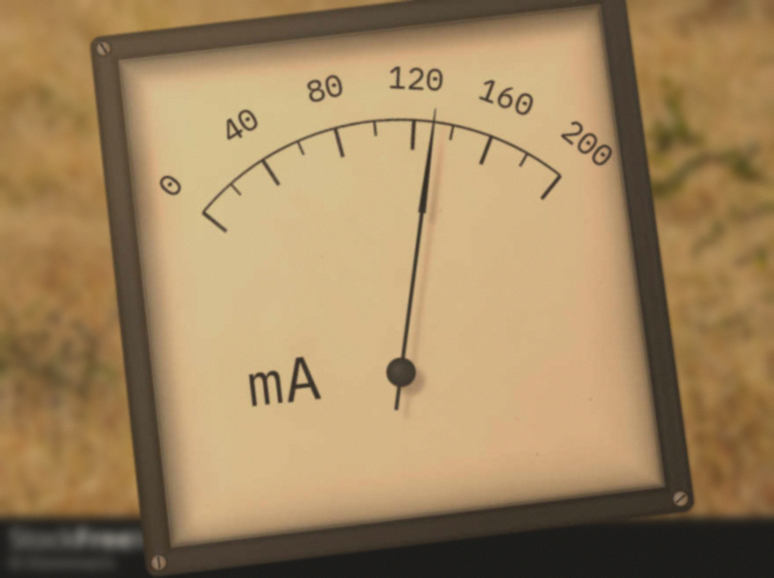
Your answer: 130 mA
